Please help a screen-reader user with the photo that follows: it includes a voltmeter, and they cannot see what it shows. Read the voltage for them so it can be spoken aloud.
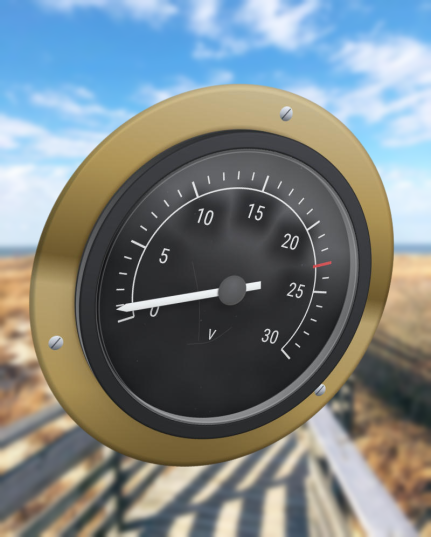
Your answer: 1 V
